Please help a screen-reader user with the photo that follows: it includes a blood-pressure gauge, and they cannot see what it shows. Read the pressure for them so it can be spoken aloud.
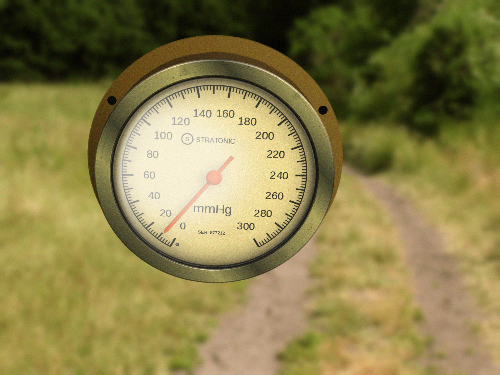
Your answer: 10 mmHg
